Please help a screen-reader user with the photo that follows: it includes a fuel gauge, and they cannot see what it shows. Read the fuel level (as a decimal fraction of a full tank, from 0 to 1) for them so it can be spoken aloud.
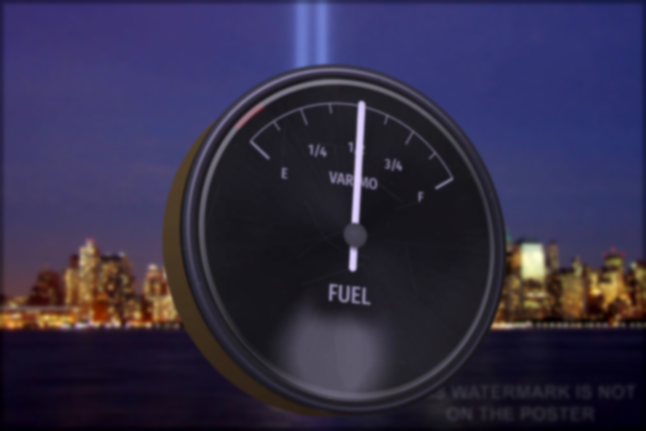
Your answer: 0.5
